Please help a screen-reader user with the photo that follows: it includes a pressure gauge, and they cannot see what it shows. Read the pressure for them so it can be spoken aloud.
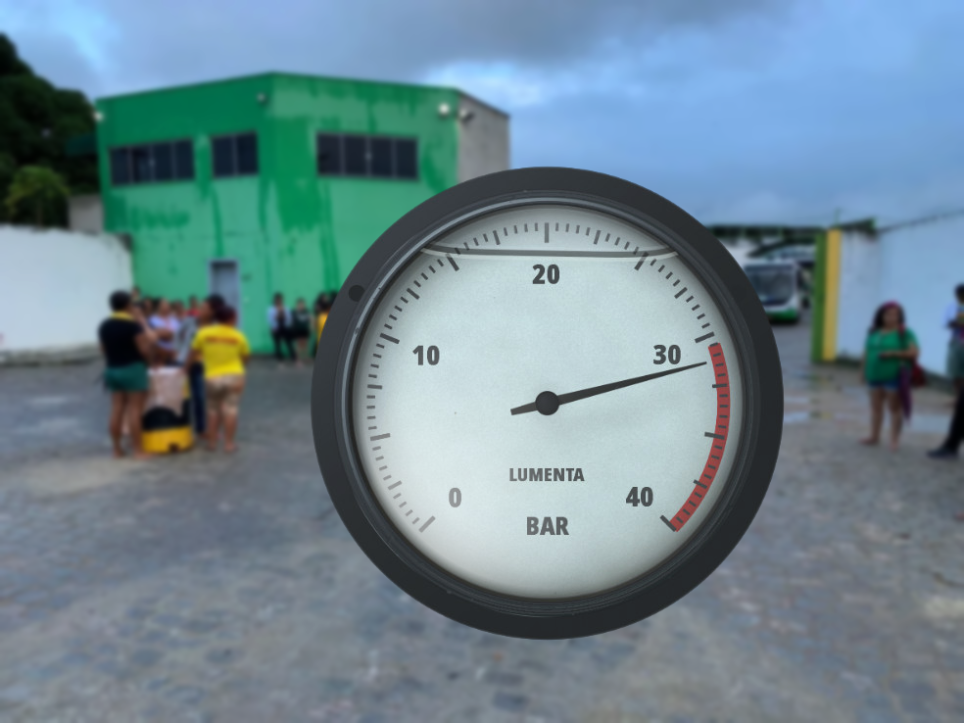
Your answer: 31.25 bar
